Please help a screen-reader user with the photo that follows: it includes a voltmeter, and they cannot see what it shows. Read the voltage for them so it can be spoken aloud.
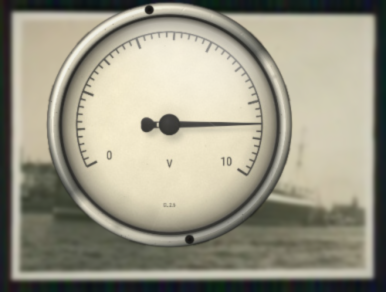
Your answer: 8.6 V
